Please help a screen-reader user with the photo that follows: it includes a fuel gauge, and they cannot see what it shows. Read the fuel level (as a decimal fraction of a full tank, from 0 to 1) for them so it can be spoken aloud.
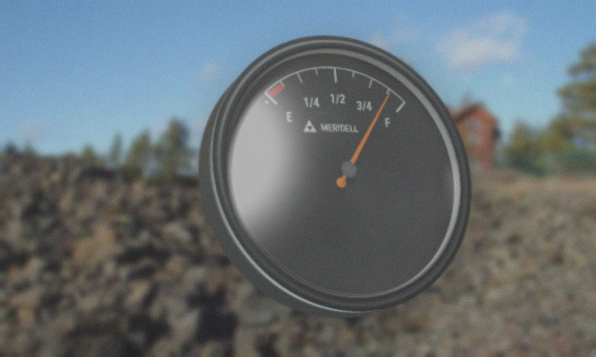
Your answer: 0.875
